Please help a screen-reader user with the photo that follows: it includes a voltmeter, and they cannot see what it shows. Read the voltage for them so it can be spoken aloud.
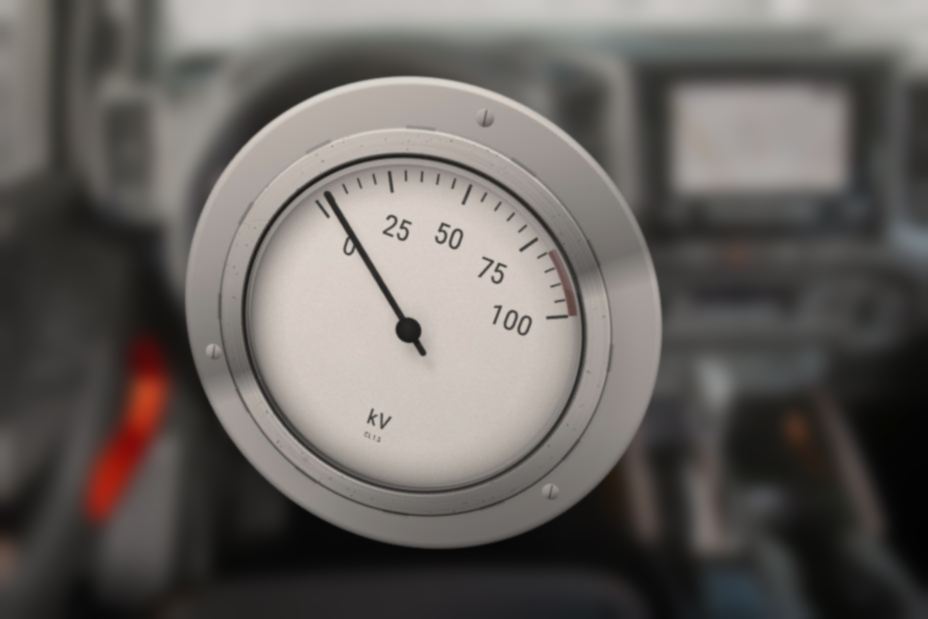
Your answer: 5 kV
